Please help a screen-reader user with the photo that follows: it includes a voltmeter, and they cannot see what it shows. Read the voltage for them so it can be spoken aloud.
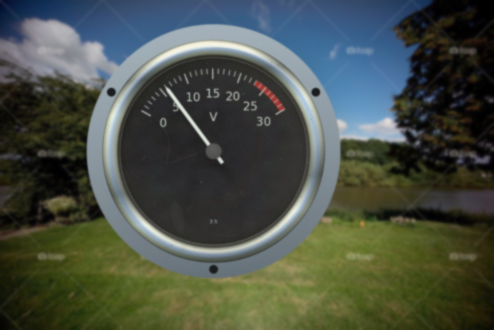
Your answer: 6 V
